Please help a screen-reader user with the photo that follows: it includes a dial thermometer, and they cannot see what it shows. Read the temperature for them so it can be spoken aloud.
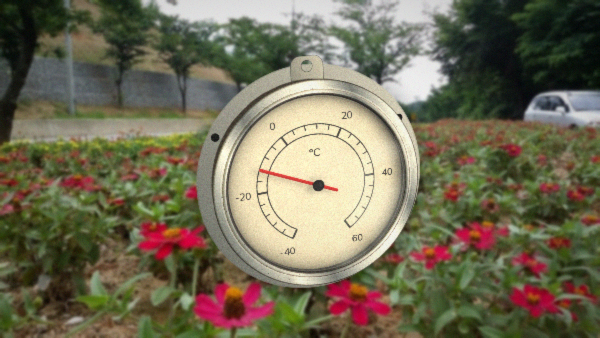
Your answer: -12 °C
